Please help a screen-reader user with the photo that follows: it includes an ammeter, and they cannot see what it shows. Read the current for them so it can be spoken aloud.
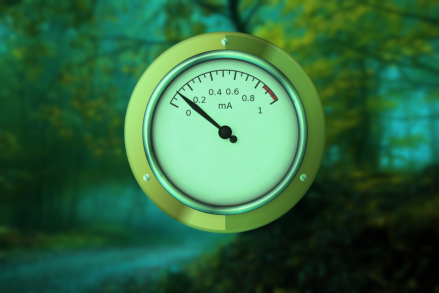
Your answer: 0.1 mA
